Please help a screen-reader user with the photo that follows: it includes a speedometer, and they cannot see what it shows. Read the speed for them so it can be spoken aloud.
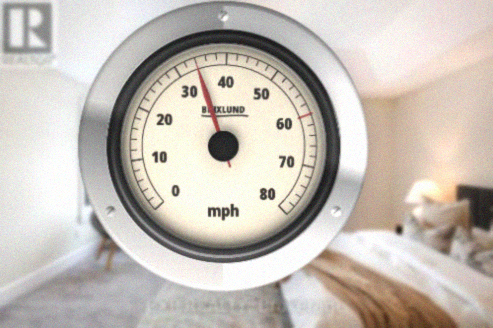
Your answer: 34 mph
